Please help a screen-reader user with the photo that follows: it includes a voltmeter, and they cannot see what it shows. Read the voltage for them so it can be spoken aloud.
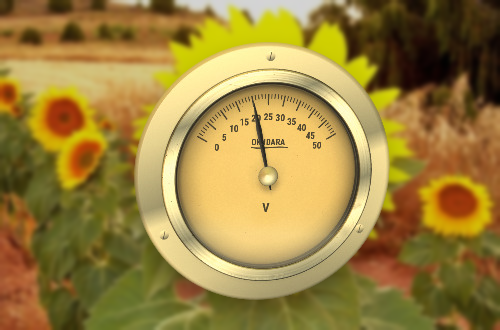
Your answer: 20 V
